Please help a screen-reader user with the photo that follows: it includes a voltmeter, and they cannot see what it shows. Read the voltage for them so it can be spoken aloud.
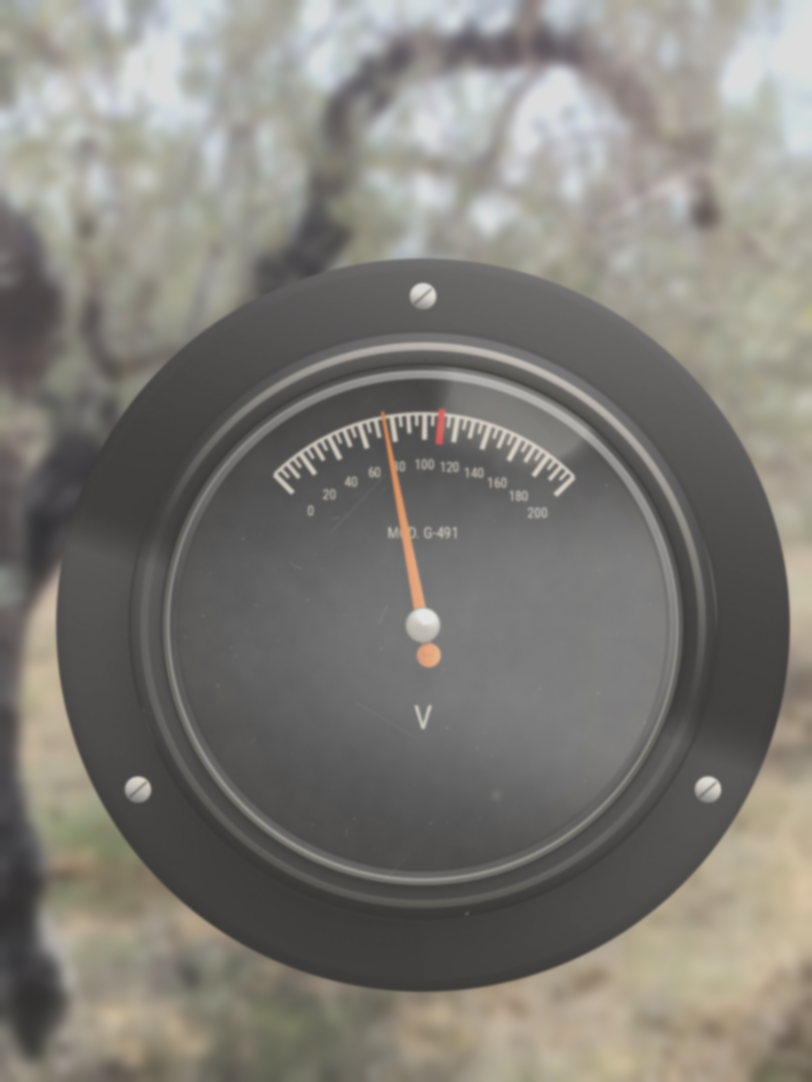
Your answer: 75 V
